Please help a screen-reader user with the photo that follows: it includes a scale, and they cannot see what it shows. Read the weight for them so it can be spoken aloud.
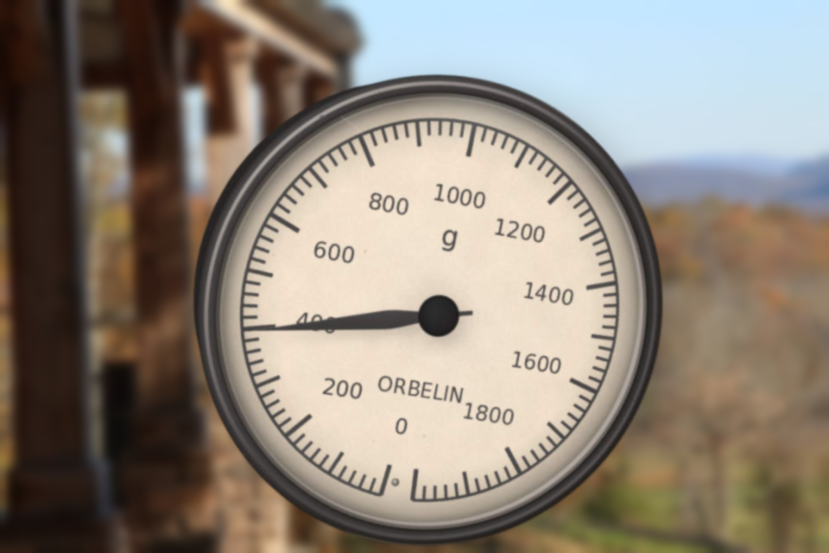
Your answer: 400 g
